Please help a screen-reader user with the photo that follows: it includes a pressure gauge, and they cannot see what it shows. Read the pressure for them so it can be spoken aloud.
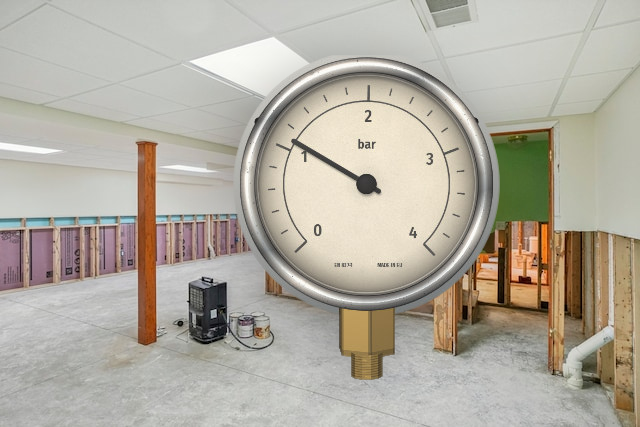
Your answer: 1.1 bar
